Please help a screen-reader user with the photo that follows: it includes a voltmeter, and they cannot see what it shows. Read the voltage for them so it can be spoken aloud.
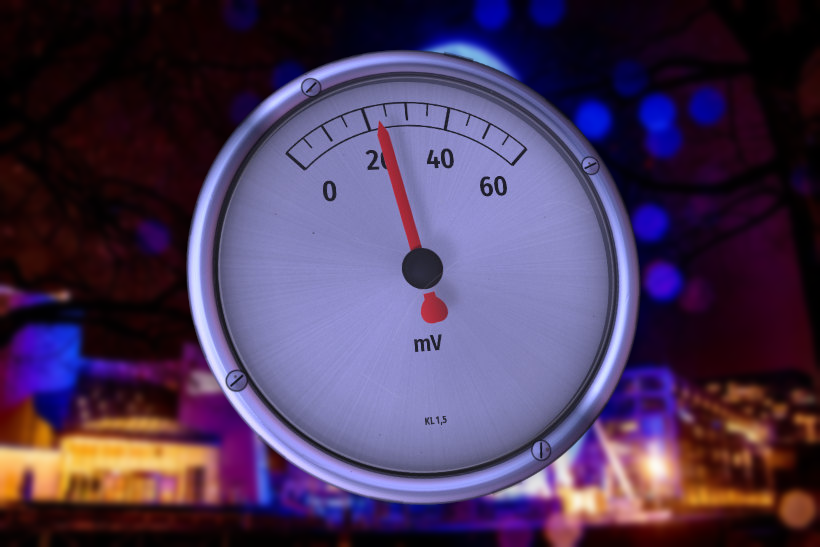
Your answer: 22.5 mV
